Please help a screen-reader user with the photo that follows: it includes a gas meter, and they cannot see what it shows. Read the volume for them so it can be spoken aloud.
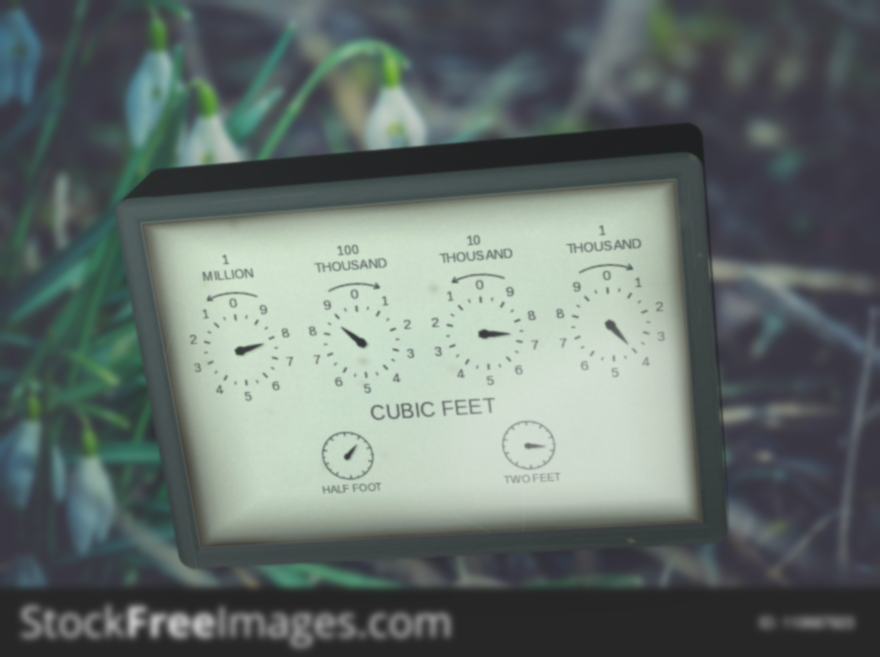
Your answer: 787400 ft³
